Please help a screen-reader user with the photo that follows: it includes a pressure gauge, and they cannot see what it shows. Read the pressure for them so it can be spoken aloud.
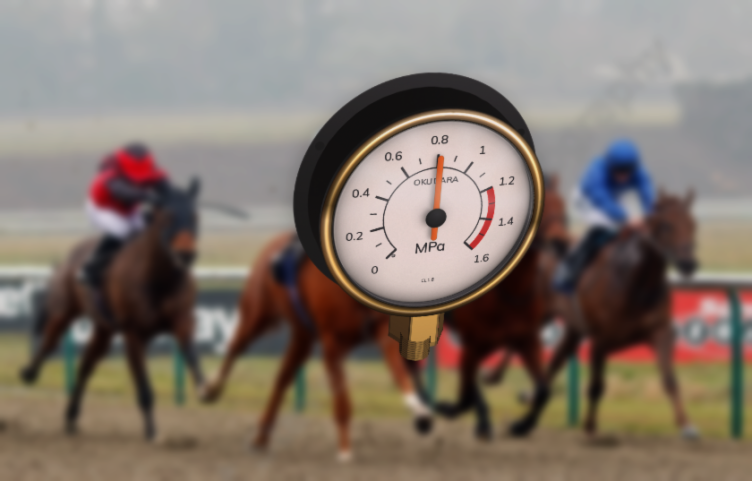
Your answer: 0.8 MPa
